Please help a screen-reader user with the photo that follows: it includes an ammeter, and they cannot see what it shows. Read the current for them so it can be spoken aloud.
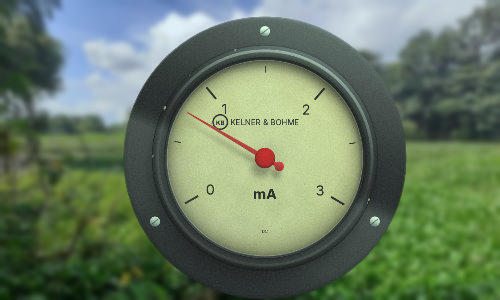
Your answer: 0.75 mA
